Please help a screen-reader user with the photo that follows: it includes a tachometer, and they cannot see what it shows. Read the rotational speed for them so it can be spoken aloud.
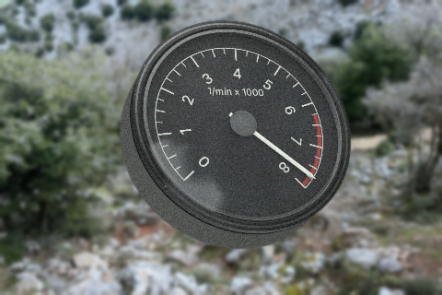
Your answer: 7750 rpm
